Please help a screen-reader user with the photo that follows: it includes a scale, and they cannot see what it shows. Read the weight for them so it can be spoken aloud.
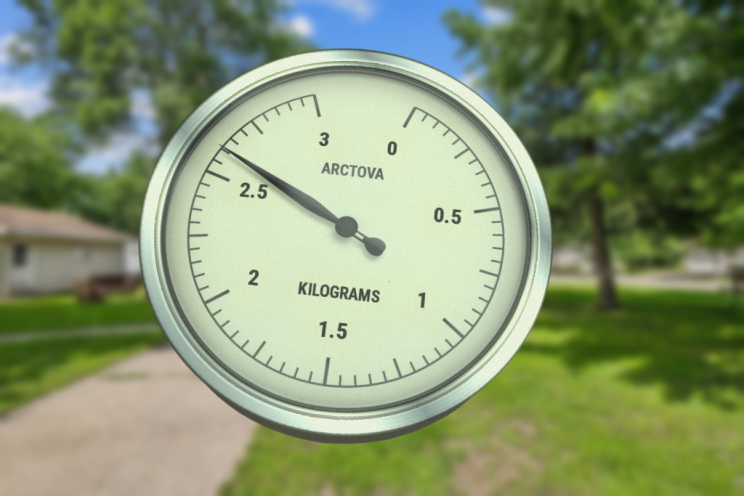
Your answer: 2.6 kg
